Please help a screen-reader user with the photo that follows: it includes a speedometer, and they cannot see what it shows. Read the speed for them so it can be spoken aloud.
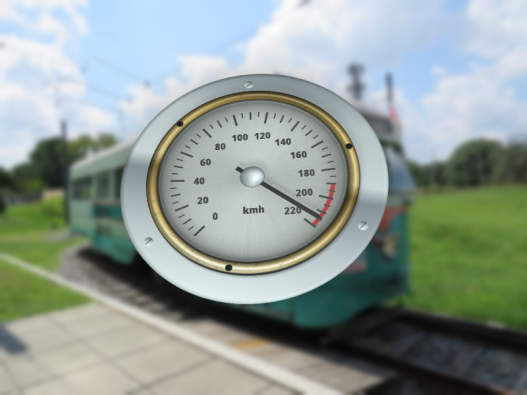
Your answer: 215 km/h
